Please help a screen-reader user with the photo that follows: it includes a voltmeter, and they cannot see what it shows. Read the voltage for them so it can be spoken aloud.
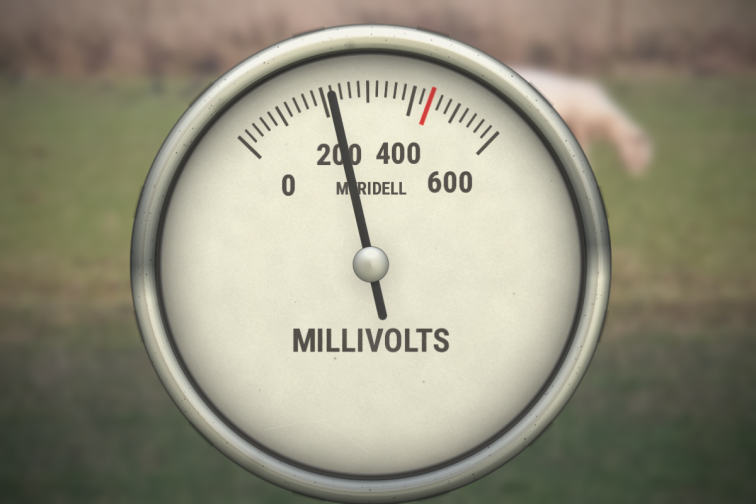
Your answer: 220 mV
